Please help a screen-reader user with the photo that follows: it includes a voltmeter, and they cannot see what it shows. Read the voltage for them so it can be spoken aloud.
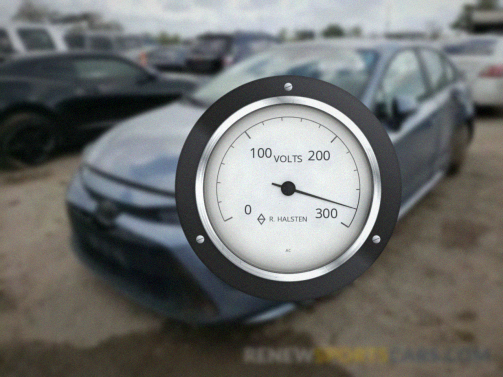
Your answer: 280 V
